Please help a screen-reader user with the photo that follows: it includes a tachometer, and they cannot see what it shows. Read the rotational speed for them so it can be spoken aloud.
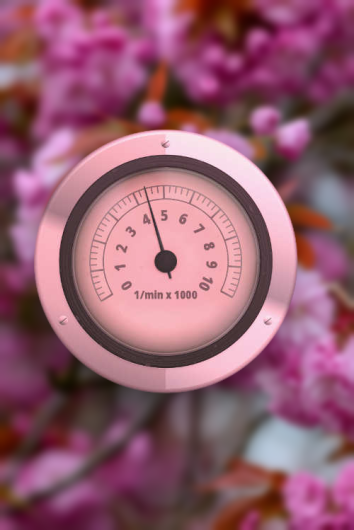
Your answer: 4400 rpm
